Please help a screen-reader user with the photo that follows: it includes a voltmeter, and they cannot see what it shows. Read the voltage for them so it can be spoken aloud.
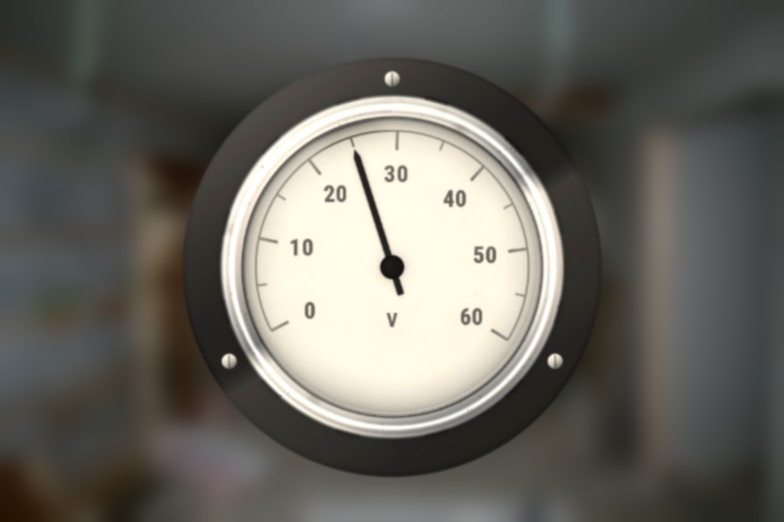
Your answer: 25 V
